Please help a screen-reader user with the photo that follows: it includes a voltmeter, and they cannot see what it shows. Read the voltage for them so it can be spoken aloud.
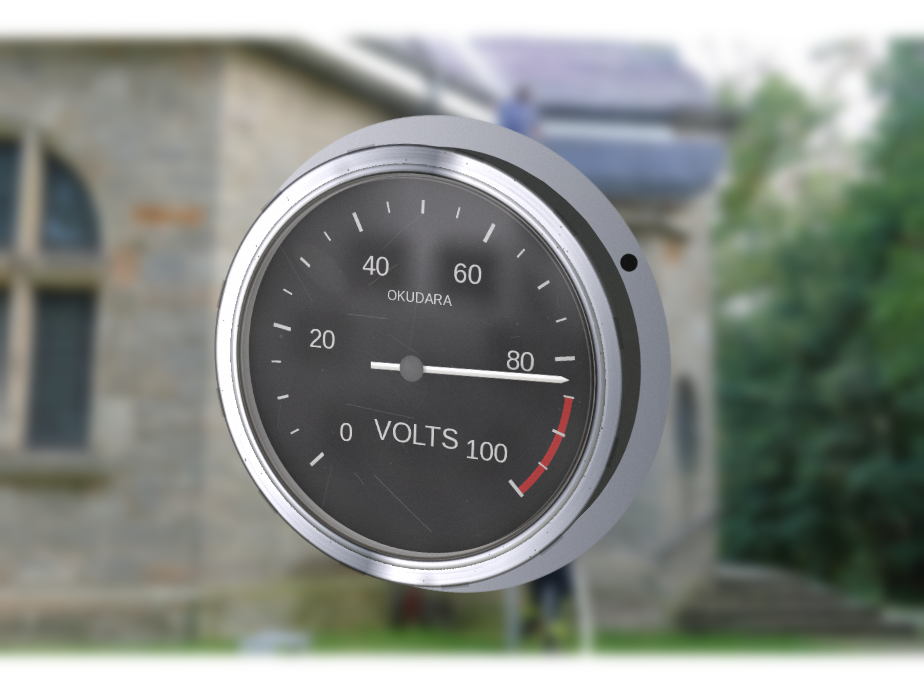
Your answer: 82.5 V
